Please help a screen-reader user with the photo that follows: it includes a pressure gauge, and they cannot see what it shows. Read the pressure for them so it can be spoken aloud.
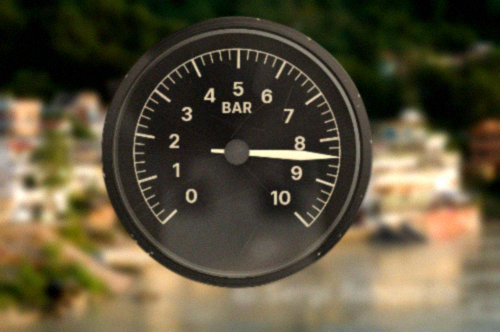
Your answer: 8.4 bar
